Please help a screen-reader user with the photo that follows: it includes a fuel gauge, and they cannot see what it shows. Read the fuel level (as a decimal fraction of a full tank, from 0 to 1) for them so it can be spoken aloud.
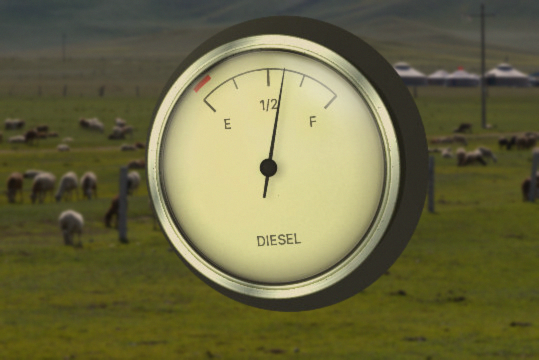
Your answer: 0.625
